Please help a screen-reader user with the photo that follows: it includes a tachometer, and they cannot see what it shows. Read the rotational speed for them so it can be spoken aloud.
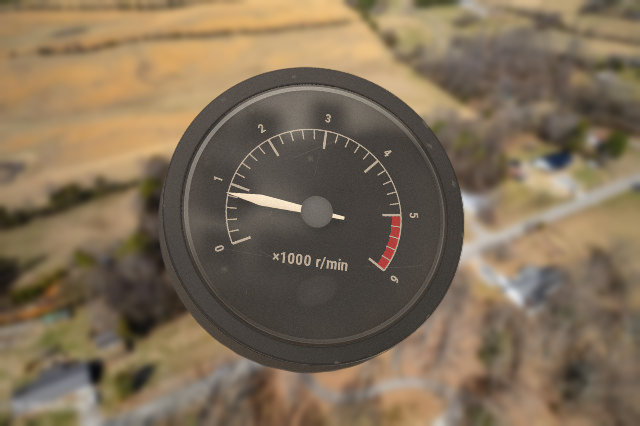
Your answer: 800 rpm
